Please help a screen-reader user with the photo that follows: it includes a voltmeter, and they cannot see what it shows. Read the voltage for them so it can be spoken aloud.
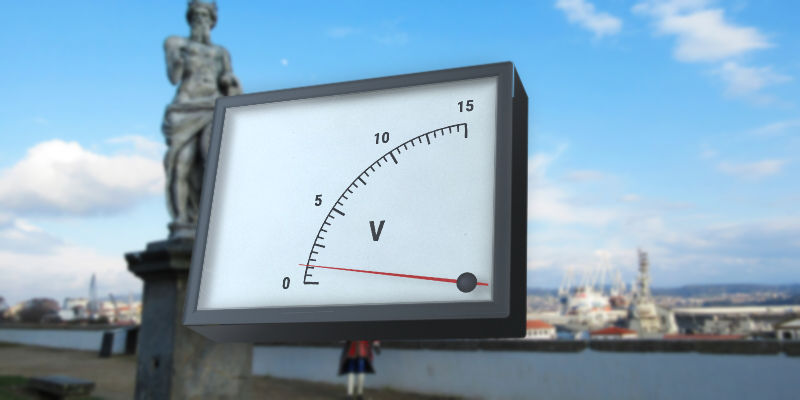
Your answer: 1 V
